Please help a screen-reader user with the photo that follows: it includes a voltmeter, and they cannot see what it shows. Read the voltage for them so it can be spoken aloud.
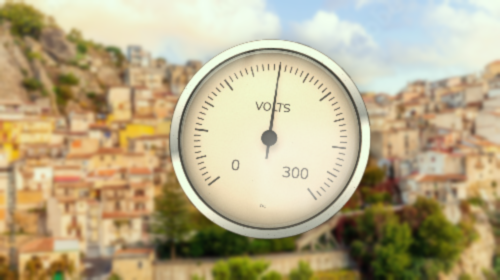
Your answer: 150 V
